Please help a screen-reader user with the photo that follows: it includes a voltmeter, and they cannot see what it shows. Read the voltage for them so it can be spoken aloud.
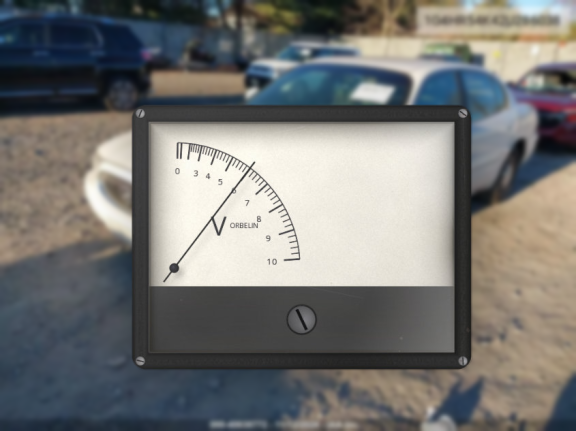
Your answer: 6 V
